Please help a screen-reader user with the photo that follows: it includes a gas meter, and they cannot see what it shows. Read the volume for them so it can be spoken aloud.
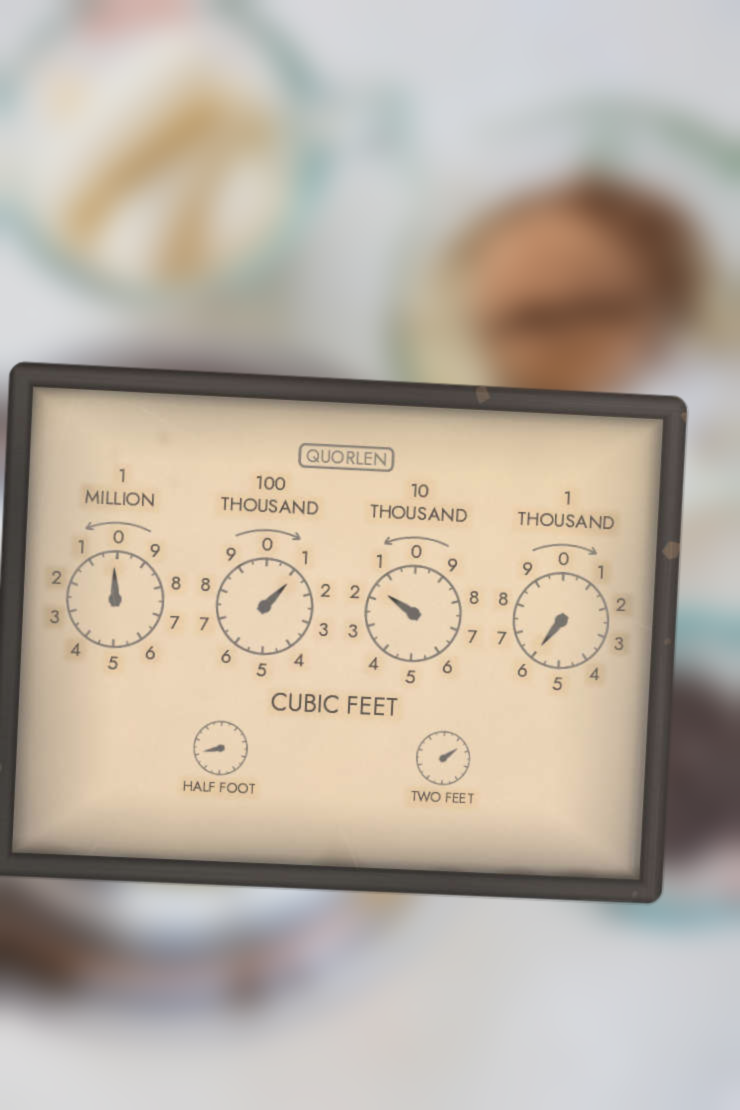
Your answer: 11600 ft³
